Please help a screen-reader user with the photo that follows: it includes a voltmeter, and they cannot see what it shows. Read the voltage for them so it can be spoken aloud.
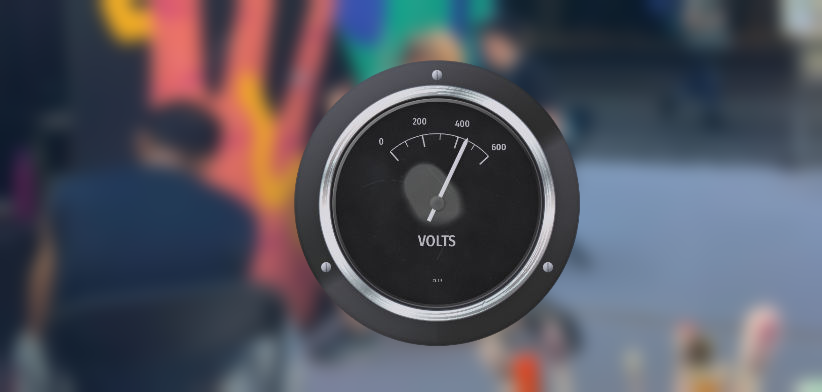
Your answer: 450 V
